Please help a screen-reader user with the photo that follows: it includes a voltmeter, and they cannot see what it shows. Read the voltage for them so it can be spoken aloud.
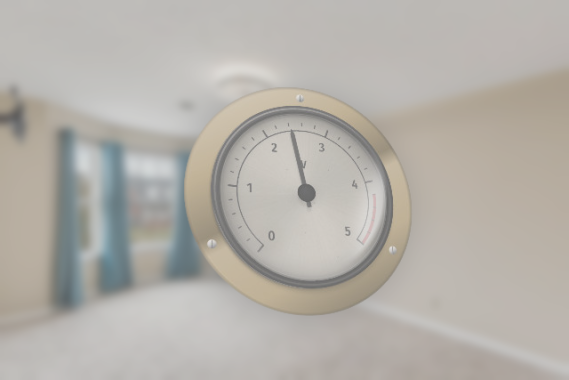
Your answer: 2.4 V
